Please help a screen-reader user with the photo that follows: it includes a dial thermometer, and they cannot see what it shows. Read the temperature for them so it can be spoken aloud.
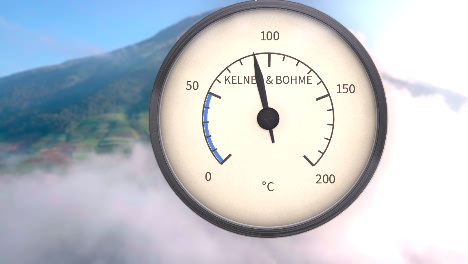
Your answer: 90 °C
